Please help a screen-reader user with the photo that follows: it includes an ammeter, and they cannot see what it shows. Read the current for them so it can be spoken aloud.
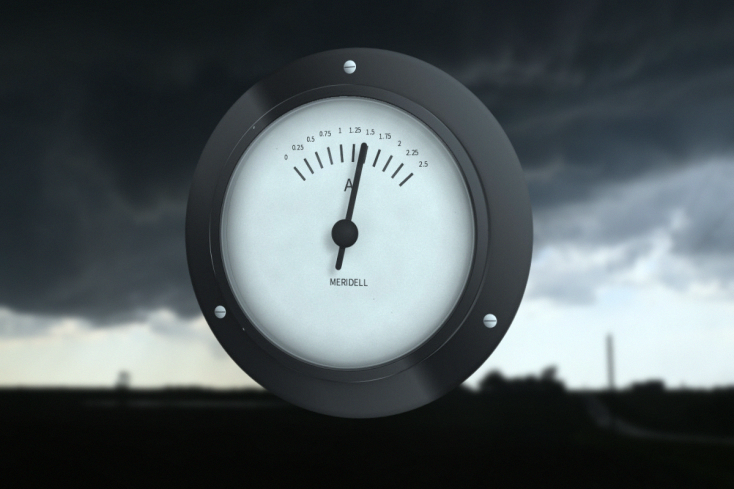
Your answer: 1.5 A
